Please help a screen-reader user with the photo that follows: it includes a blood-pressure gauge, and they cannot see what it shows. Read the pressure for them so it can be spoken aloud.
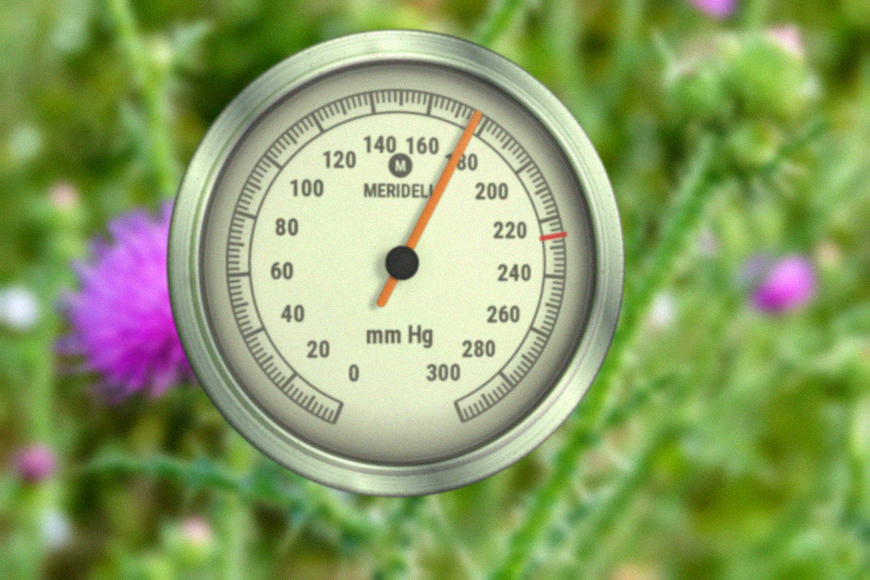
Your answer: 176 mmHg
